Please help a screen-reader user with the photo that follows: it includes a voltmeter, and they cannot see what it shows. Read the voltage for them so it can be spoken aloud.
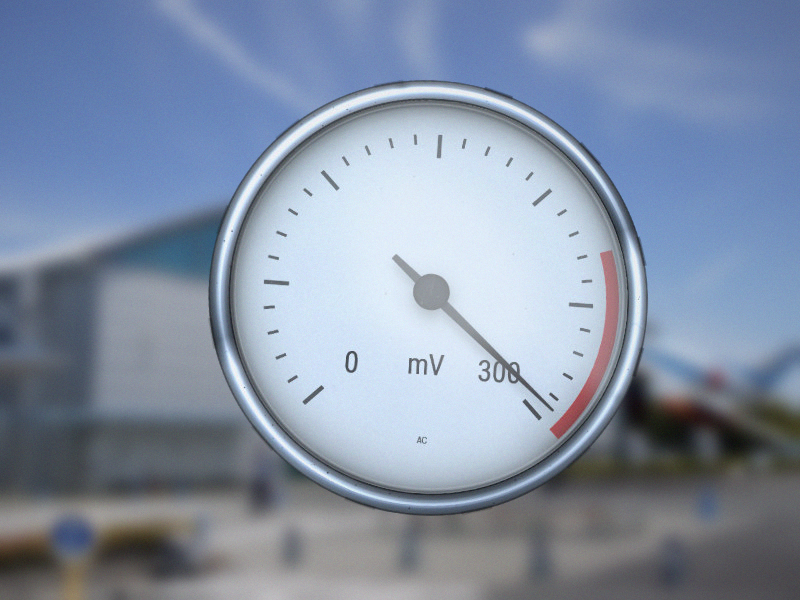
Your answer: 295 mV
